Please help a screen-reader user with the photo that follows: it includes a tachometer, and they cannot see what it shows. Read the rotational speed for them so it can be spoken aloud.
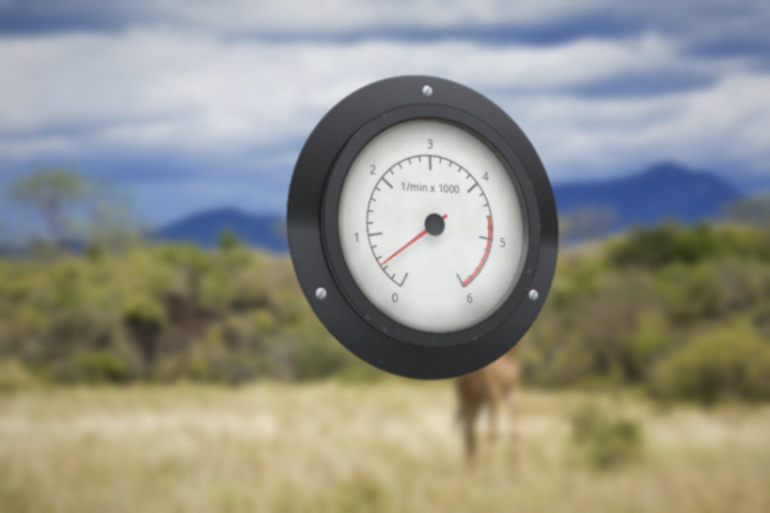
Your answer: 500 rpm
